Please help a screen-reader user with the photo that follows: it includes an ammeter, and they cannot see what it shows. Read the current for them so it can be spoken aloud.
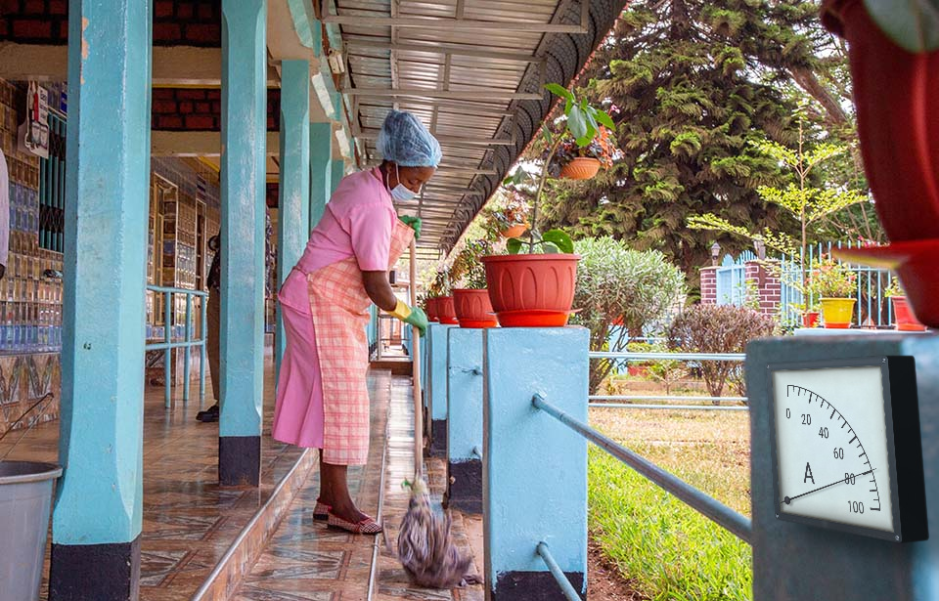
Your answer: 80 A
